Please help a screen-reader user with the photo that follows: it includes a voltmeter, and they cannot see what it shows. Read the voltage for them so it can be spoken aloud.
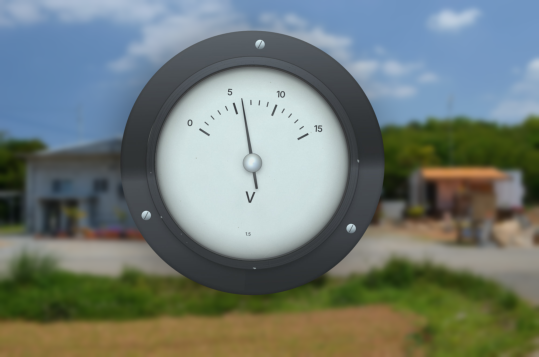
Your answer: 6 V
